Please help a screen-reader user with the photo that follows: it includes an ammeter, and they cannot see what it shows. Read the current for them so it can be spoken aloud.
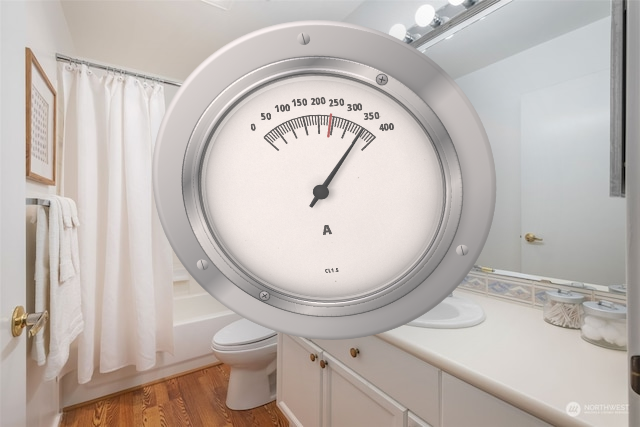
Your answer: 350 A
